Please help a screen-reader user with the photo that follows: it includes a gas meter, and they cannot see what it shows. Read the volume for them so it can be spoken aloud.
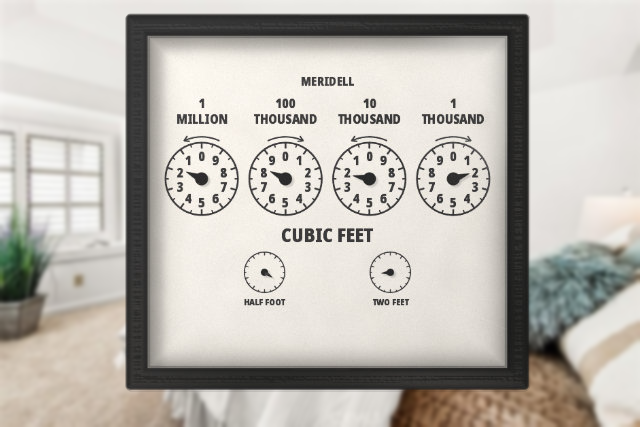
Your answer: 182200 ft³
